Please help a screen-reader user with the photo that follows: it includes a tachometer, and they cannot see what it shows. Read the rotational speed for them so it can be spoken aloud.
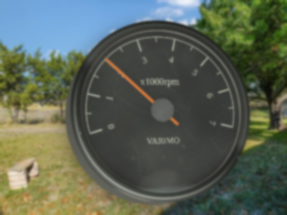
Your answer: 2000 rpm
